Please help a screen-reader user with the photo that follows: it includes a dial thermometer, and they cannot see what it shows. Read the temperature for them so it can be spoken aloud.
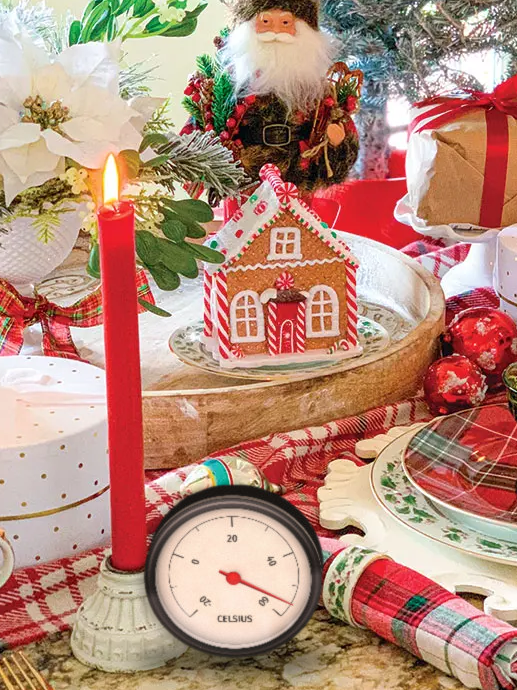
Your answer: 55 °C
